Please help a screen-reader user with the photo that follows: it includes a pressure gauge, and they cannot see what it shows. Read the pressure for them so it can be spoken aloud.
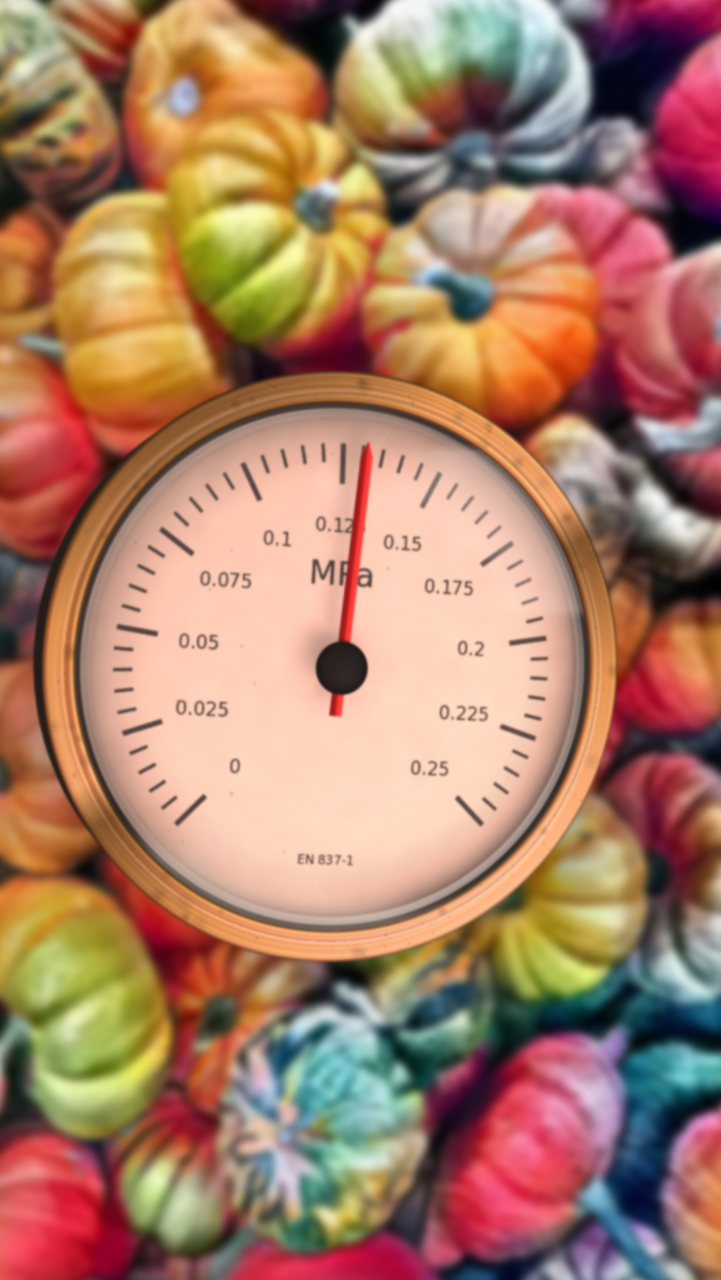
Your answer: 0.13 MPa
